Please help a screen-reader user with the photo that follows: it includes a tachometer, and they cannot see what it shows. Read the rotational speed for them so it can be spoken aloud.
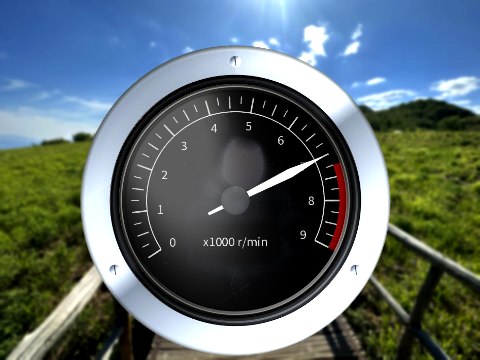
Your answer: 7000 rpm
